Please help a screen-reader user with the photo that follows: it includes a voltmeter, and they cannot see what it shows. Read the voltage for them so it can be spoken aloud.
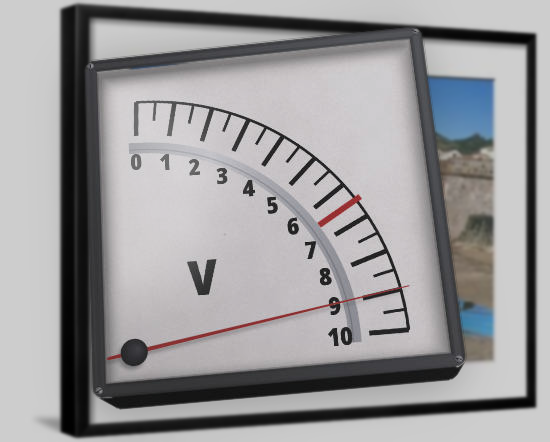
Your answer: 9 V
